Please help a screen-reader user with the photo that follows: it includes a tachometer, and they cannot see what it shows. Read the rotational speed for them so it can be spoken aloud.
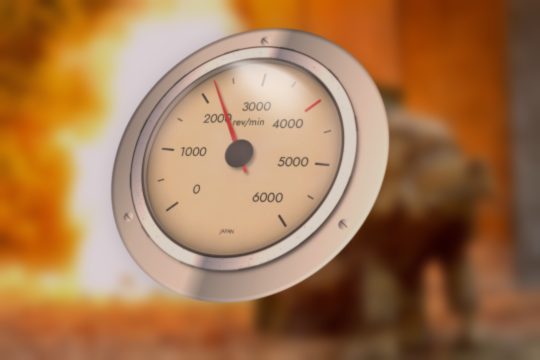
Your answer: 2250 rpm
